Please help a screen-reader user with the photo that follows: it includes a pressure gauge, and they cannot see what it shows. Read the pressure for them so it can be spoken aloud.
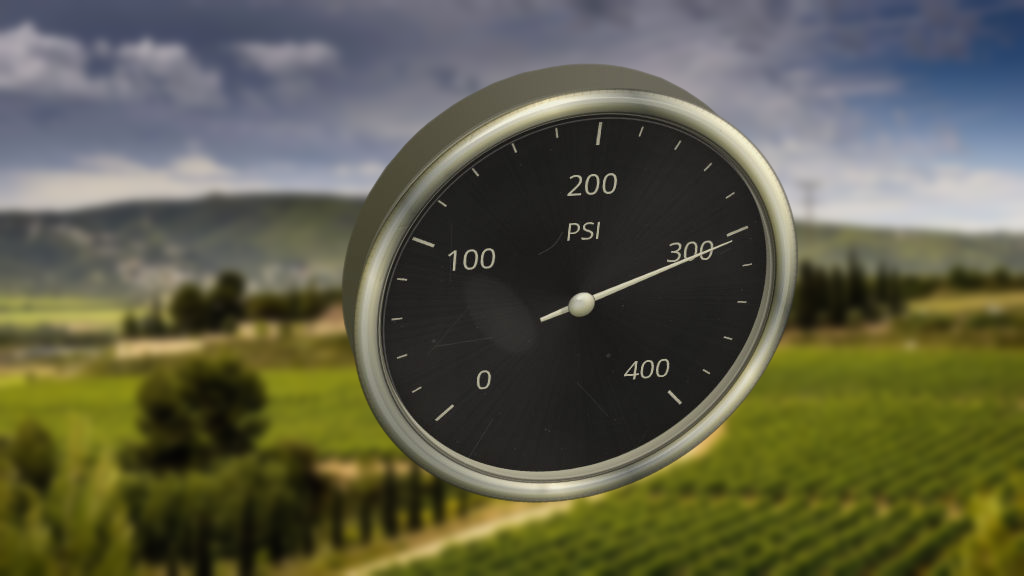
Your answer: 300 psi
